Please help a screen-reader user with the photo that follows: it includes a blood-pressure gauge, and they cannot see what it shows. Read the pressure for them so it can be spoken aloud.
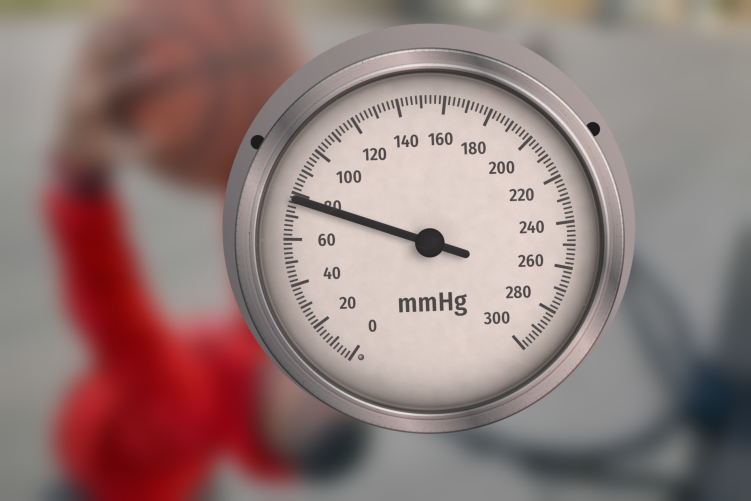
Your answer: 78 mmHg
